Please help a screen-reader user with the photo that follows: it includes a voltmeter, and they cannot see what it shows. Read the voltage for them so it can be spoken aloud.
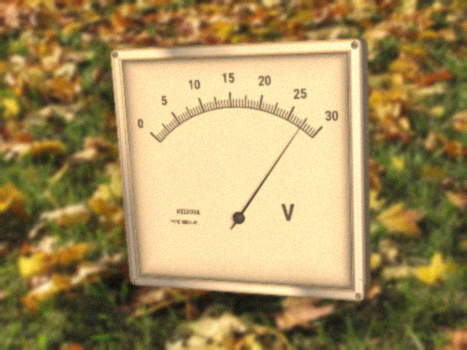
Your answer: 27.5 V
